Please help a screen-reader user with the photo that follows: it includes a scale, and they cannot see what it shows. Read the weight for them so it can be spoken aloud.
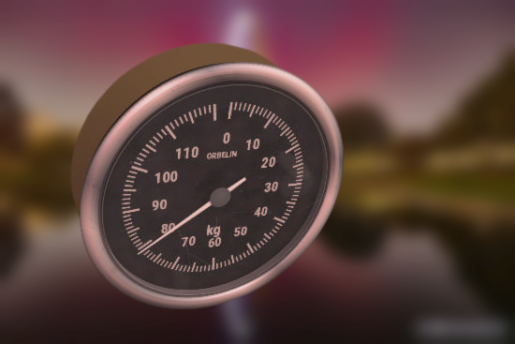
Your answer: 80 kg
